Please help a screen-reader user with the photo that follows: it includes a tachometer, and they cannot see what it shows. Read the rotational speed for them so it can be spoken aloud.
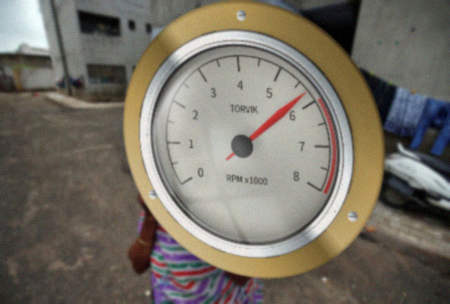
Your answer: 5750 rpm
